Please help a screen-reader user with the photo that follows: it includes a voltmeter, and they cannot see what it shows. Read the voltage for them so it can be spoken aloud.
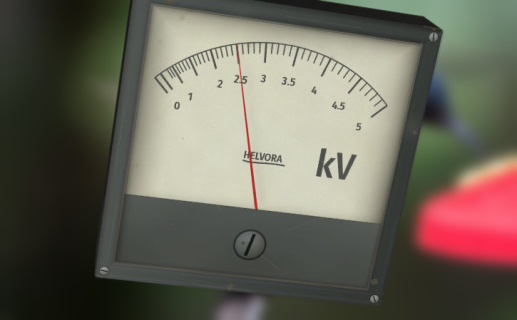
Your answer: 2.5 kV
